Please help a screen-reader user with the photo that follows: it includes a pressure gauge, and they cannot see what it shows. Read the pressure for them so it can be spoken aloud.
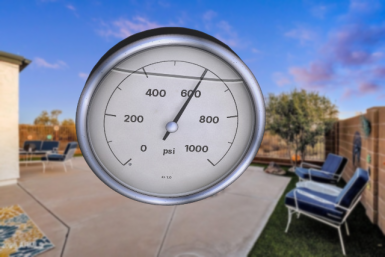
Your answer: 600 psi
